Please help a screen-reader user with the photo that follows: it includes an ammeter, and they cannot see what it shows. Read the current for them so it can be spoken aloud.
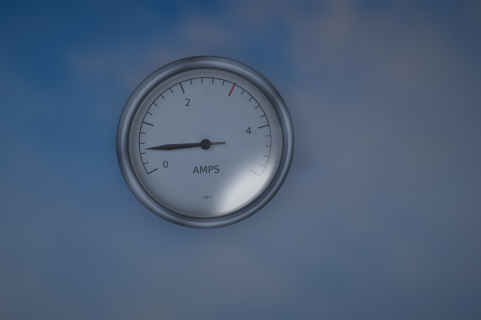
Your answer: 0.5 A
